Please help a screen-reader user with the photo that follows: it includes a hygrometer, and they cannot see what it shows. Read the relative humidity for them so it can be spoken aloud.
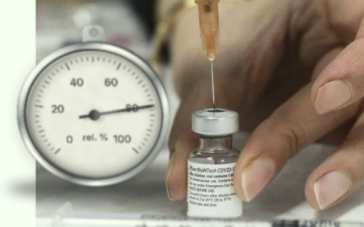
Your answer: 80 %
